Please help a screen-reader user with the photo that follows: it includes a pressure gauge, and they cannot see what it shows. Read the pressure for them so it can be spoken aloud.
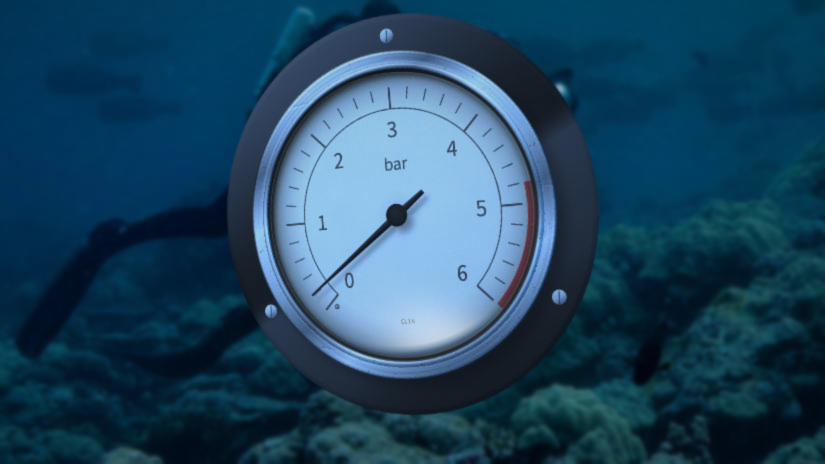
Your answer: 0.2 bar
